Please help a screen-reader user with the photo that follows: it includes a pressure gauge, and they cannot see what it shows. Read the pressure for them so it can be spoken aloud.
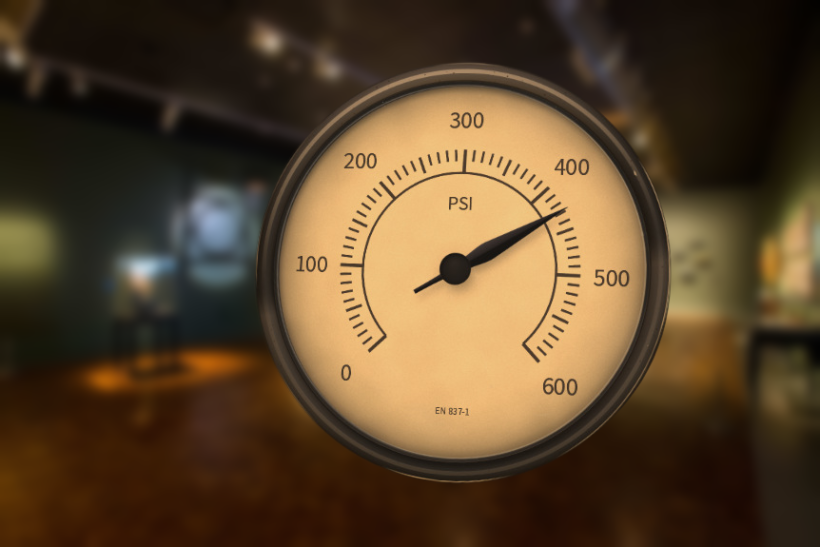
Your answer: 430 psi
